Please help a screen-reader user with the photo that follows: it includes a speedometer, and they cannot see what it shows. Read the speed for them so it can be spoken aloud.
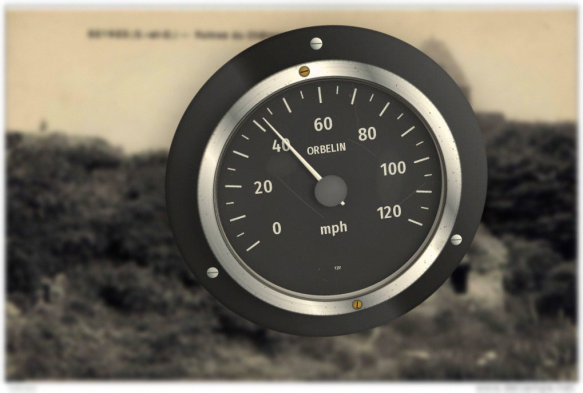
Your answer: 42.5 mph
